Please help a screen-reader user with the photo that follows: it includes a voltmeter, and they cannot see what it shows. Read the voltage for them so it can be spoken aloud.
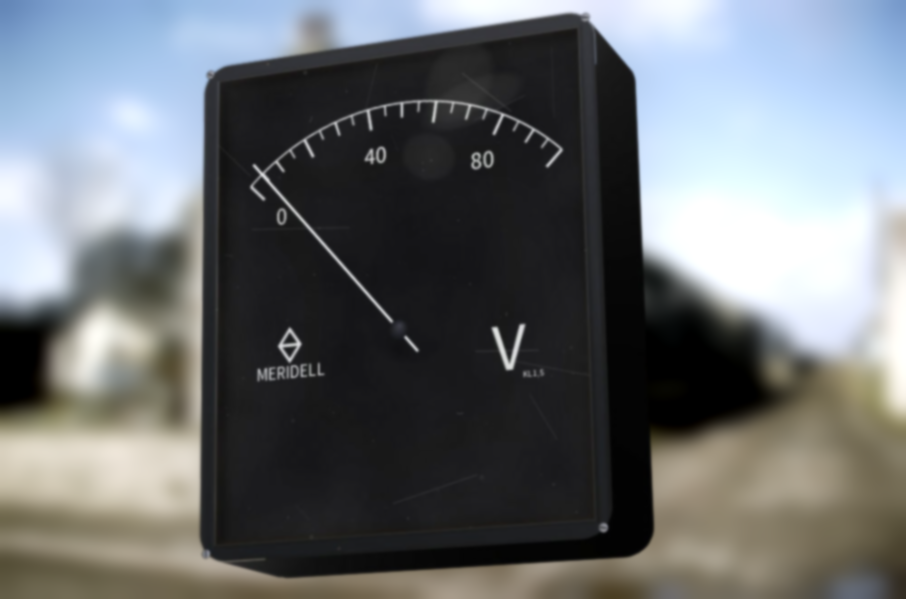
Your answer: 5 V
